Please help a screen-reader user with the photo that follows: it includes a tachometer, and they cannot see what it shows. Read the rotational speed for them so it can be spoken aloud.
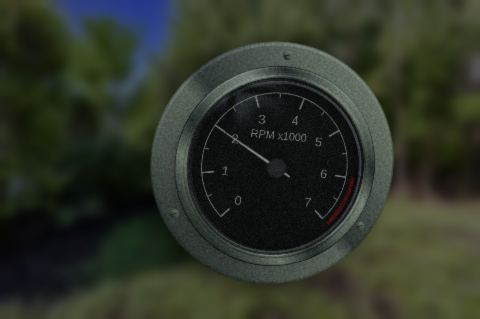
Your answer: 2000 rpm
